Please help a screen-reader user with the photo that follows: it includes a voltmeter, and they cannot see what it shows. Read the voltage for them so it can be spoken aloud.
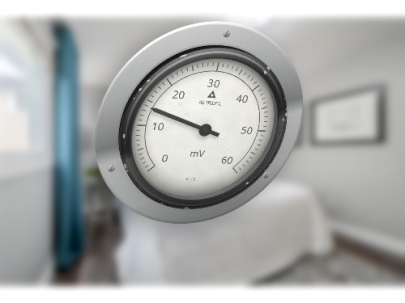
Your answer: 14 mV
